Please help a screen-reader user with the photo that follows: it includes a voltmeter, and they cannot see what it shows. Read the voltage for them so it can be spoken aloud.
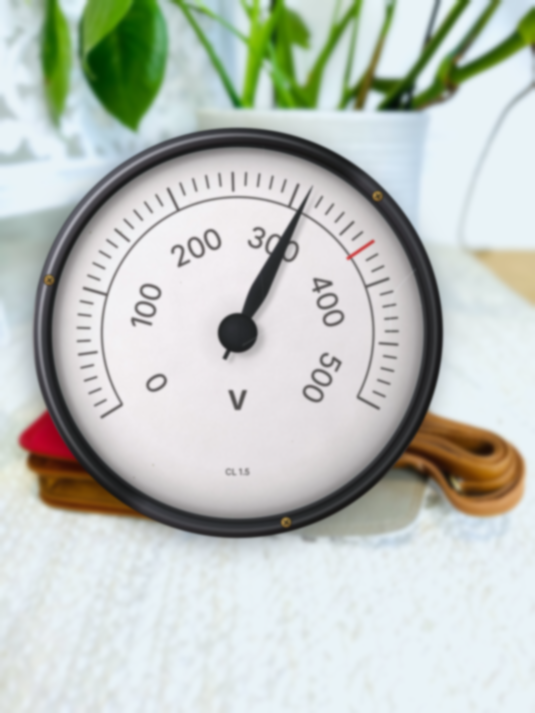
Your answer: 310 V
